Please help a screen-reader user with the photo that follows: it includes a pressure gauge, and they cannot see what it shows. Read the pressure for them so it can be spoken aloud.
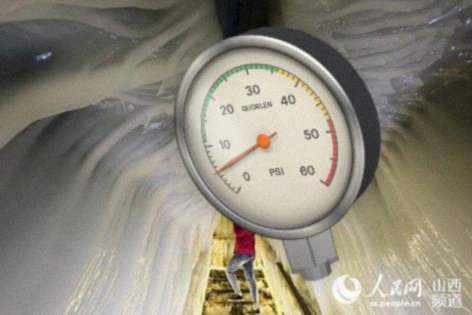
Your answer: 5 psi
